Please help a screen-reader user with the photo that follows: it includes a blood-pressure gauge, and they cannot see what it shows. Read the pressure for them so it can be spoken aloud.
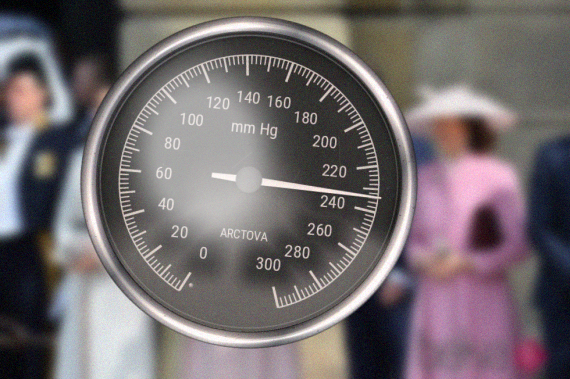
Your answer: 234 mmHg
